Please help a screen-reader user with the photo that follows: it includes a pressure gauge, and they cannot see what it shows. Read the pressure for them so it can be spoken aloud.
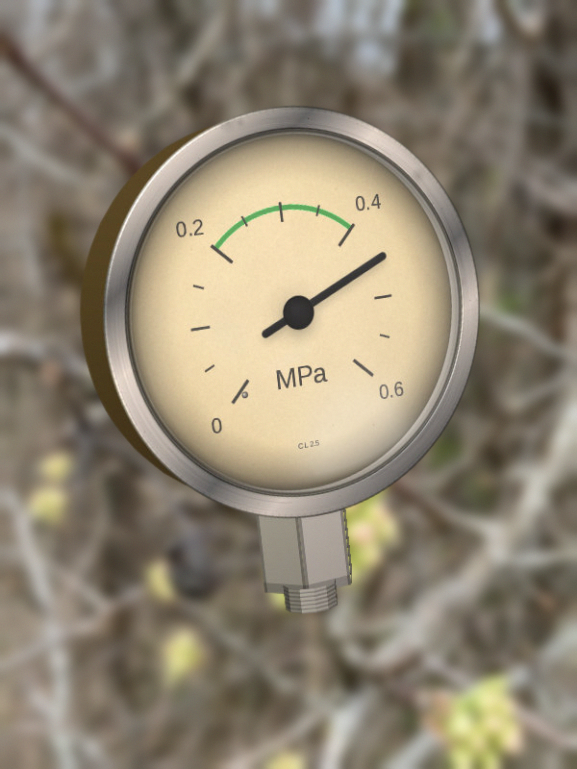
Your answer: 0.45 MPa
